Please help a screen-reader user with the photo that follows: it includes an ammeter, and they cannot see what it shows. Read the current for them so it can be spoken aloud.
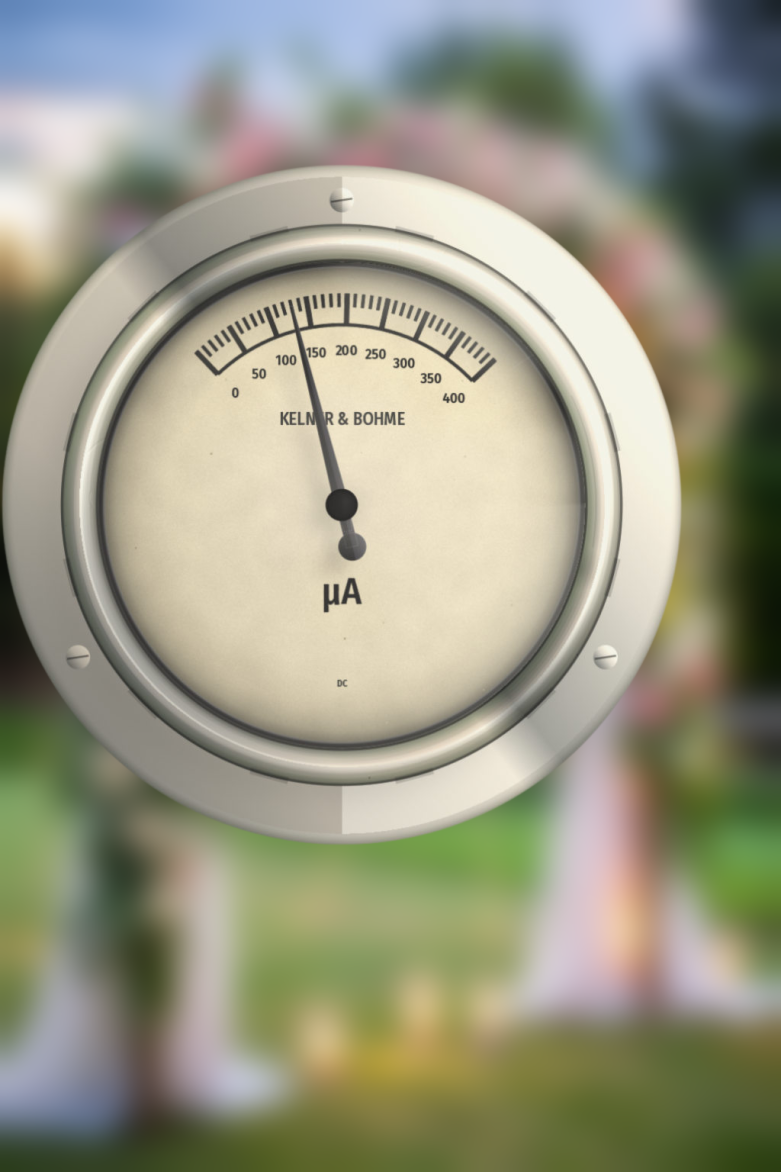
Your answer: 130 µA
